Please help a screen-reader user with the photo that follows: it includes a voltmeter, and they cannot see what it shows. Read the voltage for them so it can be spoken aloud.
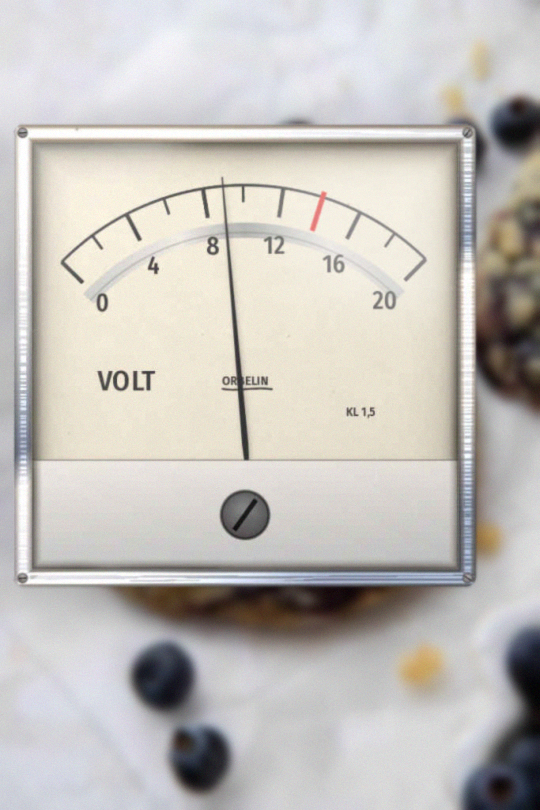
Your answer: 9 V
